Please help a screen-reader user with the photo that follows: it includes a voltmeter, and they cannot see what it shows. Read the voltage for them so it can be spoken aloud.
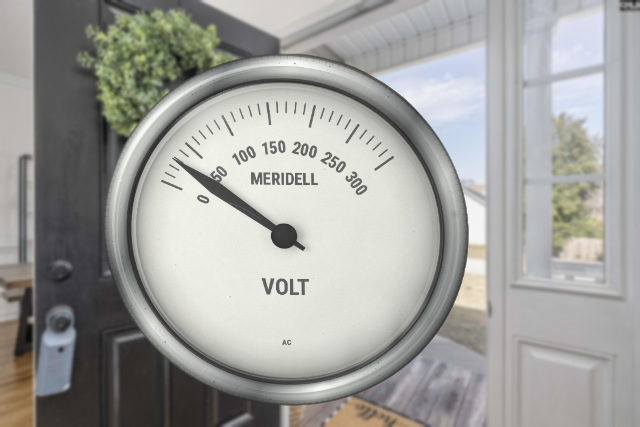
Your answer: 30 V
